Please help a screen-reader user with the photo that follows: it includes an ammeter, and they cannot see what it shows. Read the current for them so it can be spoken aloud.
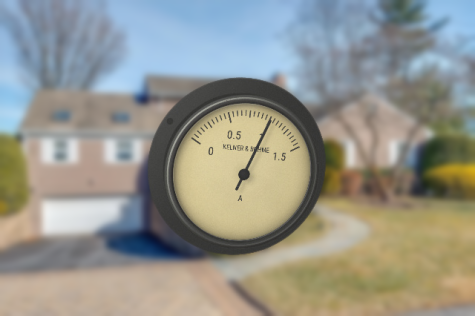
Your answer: 1 A
